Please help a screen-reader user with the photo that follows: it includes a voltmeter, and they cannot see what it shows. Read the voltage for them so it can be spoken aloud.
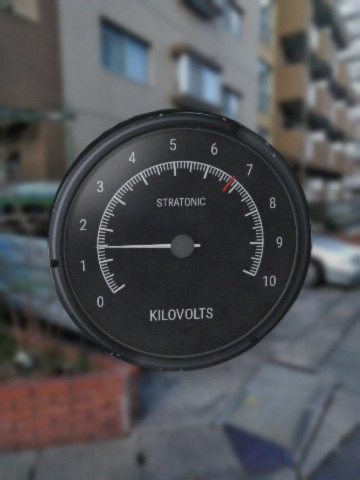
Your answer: 1.5 kV
